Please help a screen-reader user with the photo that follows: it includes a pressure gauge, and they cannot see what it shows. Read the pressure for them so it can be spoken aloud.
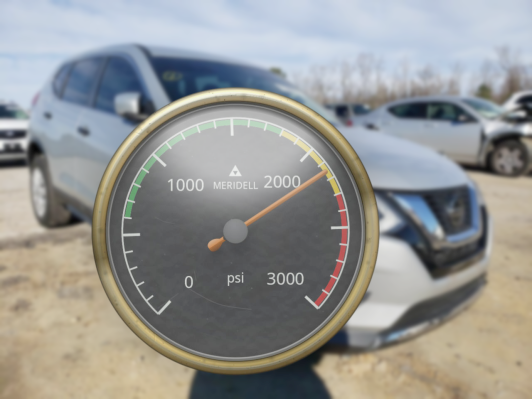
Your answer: 2150 psi
